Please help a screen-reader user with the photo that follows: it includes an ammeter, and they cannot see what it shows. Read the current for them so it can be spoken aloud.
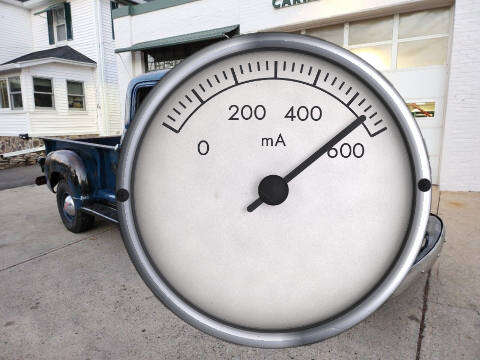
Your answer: 550 mA
